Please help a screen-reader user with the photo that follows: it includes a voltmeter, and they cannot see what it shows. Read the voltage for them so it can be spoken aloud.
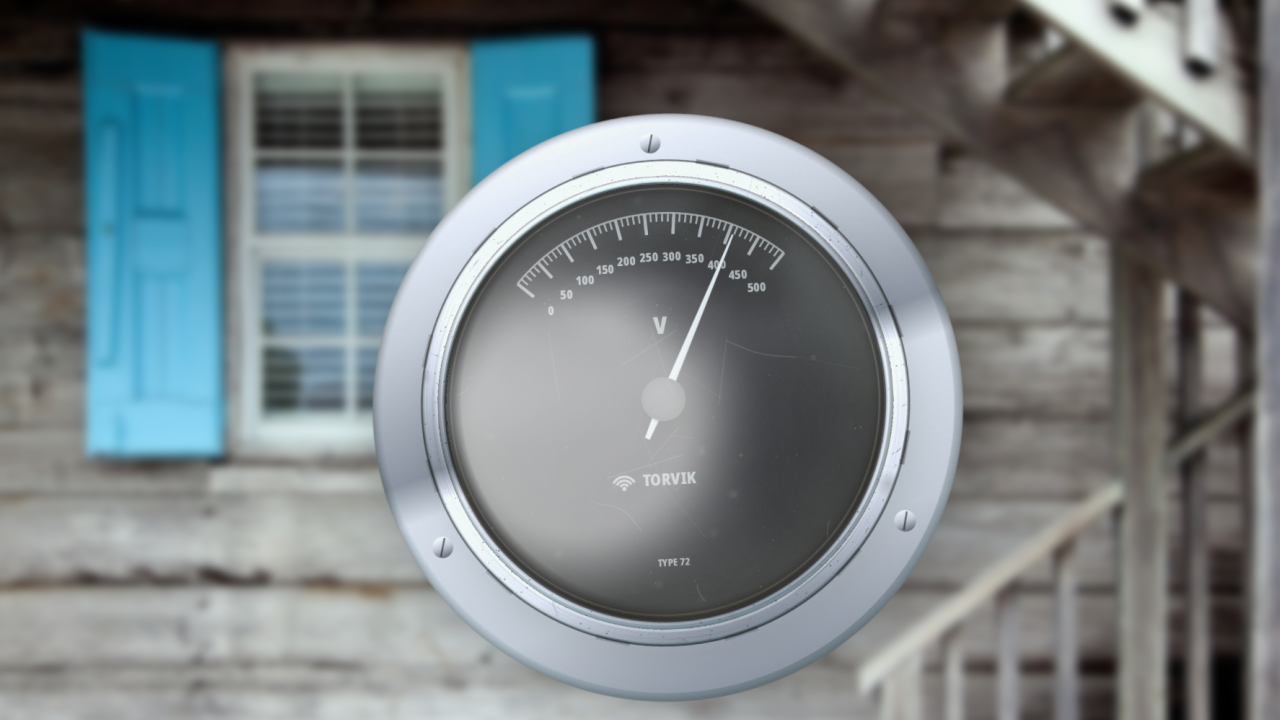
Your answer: 410 V
